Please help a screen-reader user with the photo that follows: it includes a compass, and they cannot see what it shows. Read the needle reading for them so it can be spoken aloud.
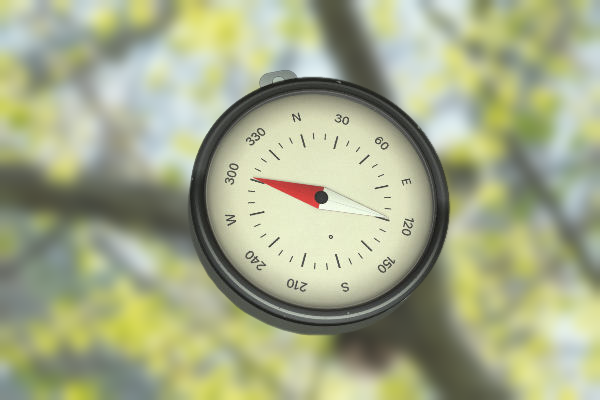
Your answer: 300 °
